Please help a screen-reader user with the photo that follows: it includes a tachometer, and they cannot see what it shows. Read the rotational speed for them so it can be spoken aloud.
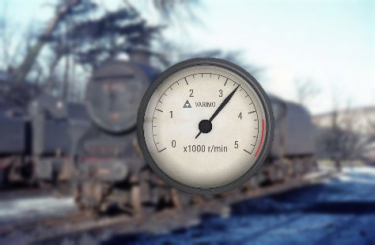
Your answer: 3300 rpm
